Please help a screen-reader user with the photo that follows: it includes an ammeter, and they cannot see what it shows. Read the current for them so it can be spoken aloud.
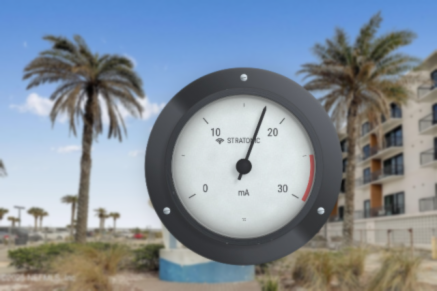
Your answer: 17.5 mA
